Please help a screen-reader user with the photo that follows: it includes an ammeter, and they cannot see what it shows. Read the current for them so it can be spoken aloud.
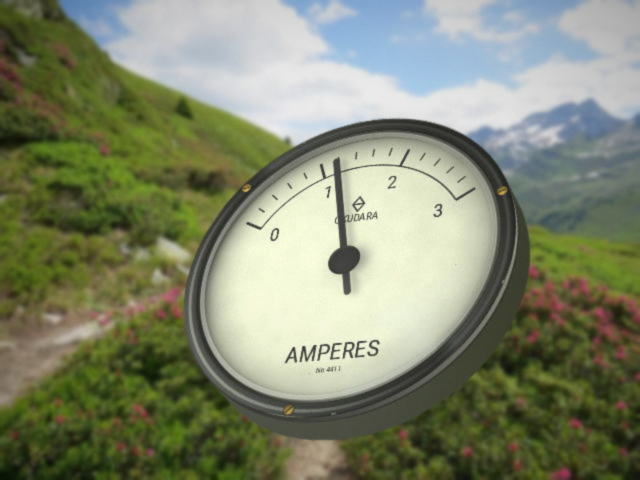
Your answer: 1.2 A
